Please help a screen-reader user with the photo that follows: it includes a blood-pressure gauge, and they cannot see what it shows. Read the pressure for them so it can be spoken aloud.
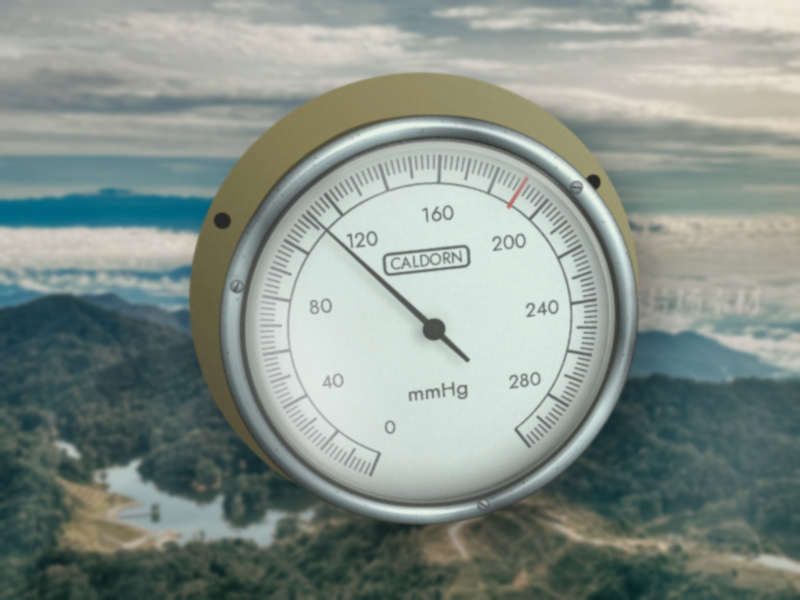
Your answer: 112 mmHg
